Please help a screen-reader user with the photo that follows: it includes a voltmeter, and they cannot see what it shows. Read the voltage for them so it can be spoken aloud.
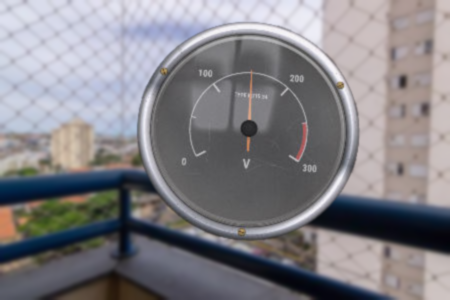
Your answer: 150 V
